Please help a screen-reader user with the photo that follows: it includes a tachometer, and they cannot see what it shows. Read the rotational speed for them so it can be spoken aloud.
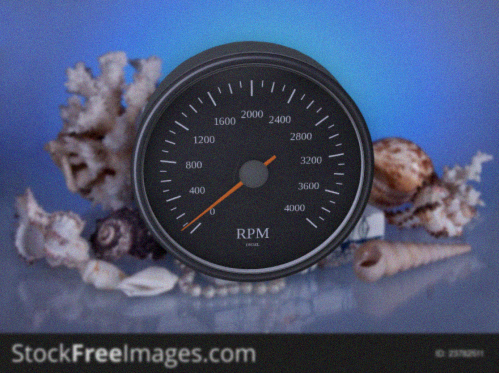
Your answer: 100 rpm
